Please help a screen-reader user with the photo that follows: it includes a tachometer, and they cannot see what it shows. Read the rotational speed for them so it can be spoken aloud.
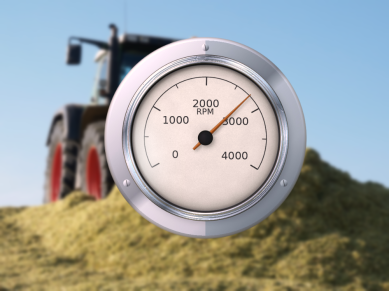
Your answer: 2750 rpm
